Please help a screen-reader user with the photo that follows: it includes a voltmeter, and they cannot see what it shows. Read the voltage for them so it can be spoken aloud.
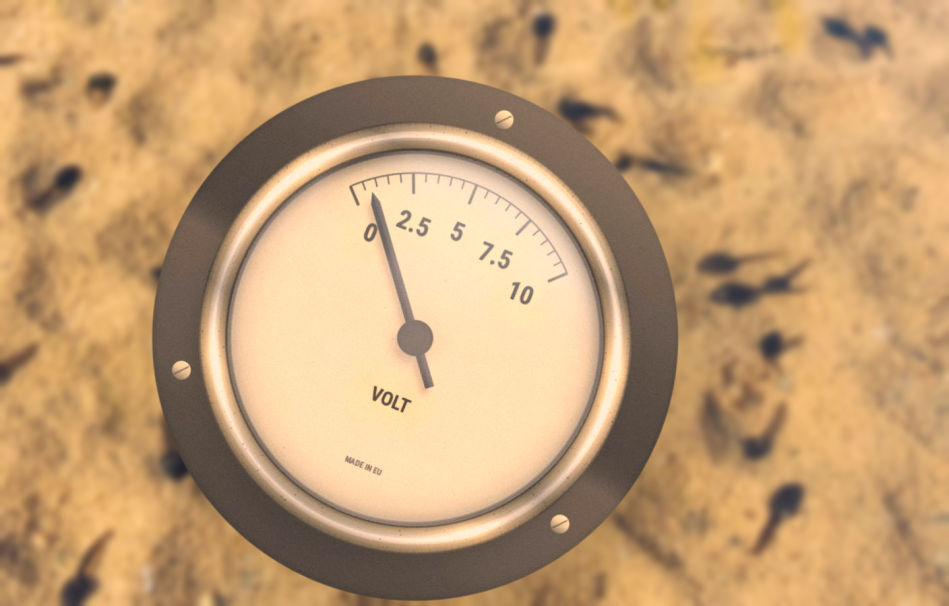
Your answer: 0.75 V
